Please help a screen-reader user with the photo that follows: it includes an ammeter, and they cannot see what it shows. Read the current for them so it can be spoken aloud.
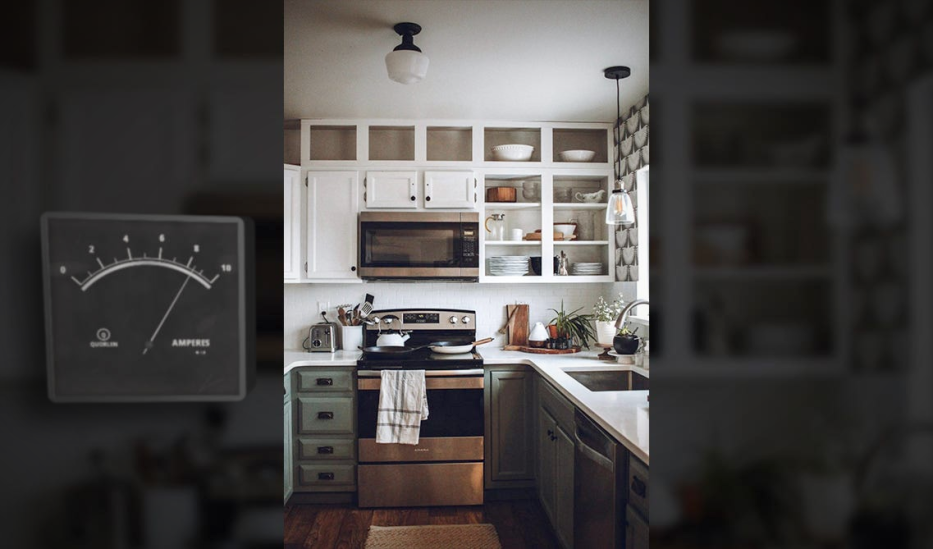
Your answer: 8.5 A
